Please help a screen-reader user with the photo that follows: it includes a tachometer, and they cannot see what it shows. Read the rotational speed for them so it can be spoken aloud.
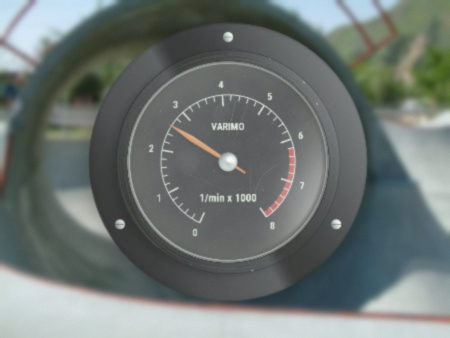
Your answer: 2600 rpm
